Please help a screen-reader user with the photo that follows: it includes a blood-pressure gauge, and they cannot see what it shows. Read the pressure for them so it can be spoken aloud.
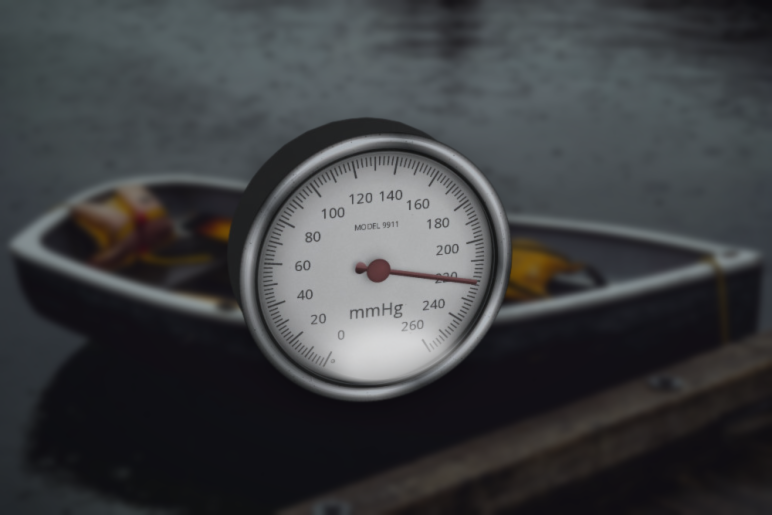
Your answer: 220 mmHg
